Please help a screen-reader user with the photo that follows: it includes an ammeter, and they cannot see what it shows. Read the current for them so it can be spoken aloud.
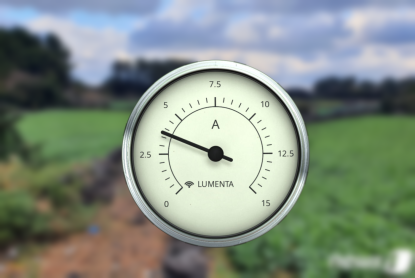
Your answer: 3.75 A
